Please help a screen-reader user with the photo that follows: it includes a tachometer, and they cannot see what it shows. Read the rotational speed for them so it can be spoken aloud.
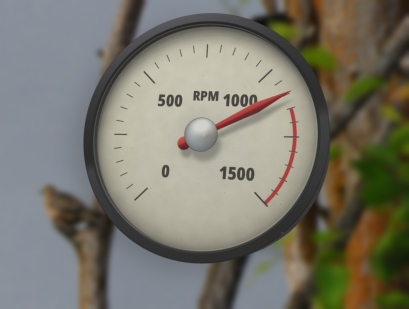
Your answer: 1100 rpm
